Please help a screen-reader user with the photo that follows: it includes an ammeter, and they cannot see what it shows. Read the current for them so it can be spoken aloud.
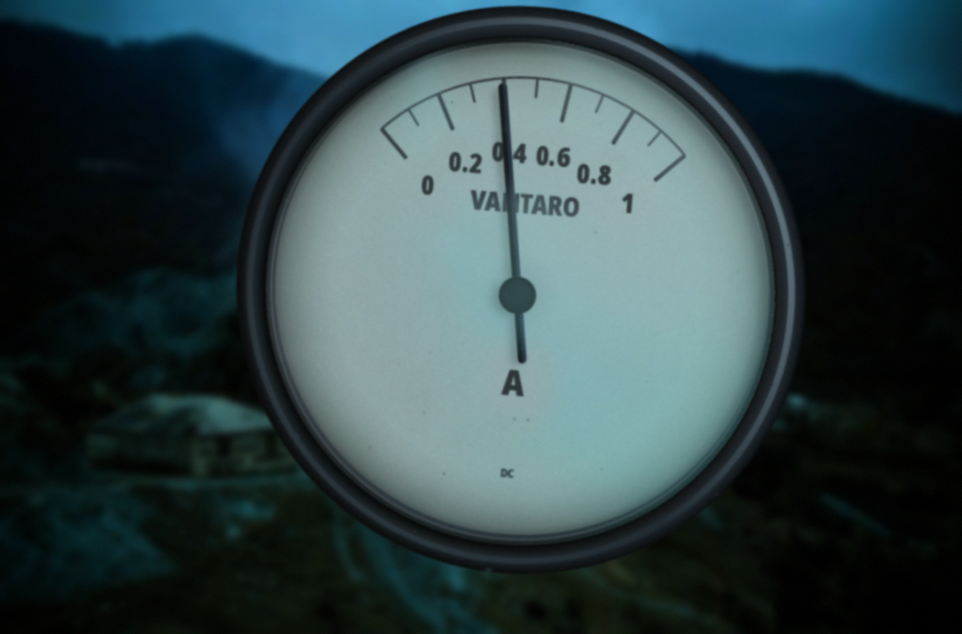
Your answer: 0.4 A
